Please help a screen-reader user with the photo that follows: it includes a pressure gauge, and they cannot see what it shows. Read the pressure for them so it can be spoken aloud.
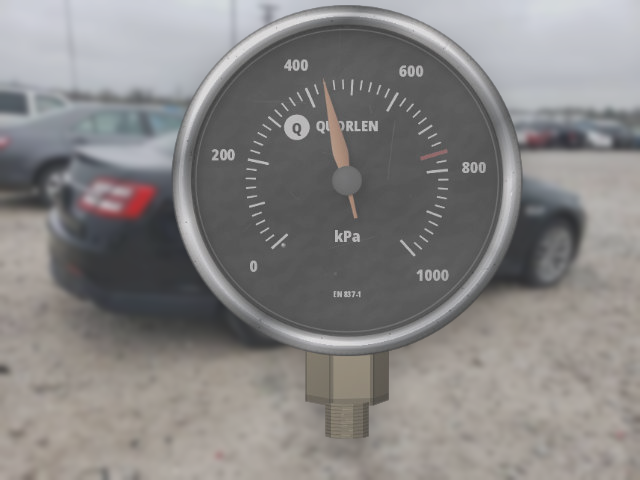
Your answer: 440 kPa
